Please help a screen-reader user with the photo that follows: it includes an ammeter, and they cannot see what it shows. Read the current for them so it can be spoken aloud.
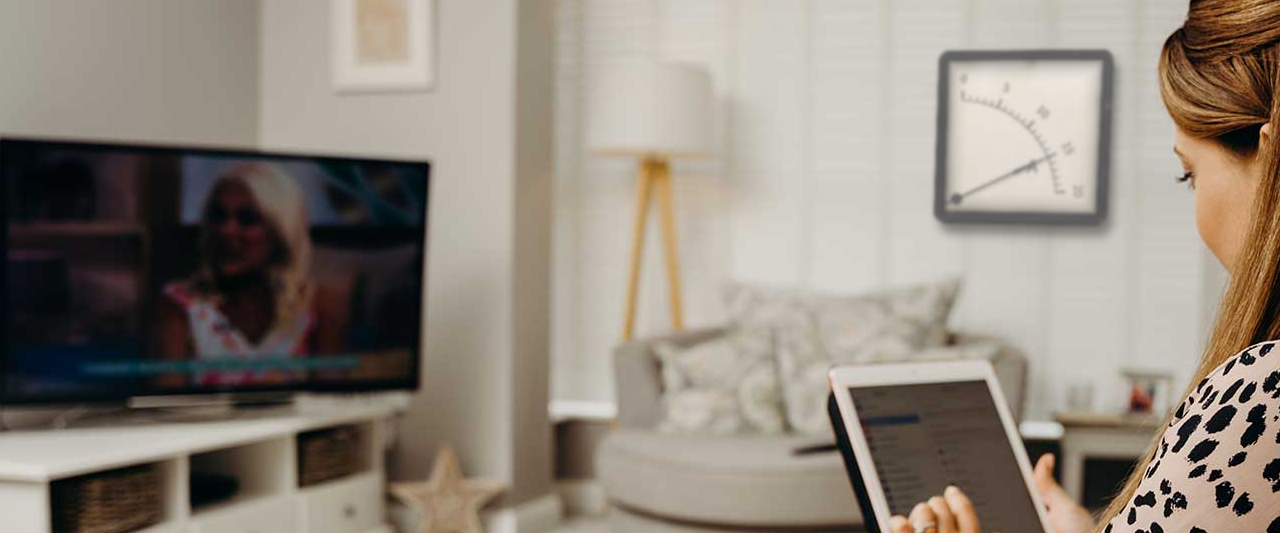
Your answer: 15 A
